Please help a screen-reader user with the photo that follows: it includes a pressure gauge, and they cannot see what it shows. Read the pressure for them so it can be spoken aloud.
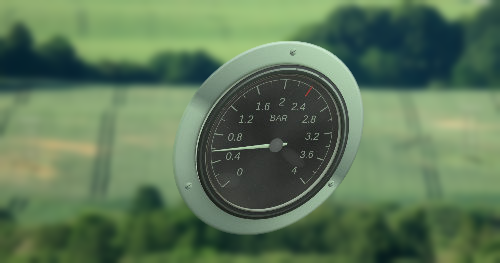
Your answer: 0.6 bar
